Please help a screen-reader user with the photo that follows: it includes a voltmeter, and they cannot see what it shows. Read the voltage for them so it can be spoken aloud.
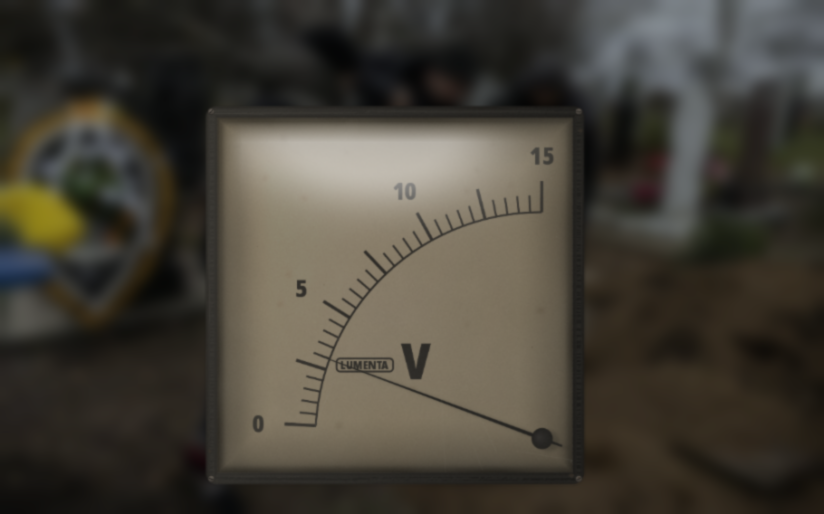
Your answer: 3 V
